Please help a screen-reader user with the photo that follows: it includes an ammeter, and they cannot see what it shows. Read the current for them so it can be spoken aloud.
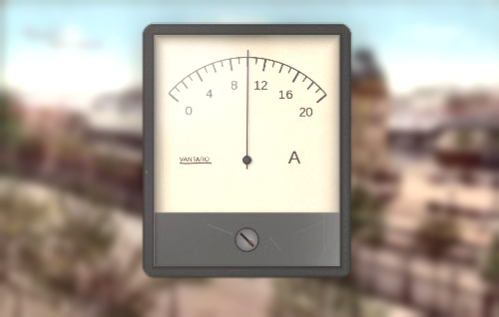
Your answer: 10 A
